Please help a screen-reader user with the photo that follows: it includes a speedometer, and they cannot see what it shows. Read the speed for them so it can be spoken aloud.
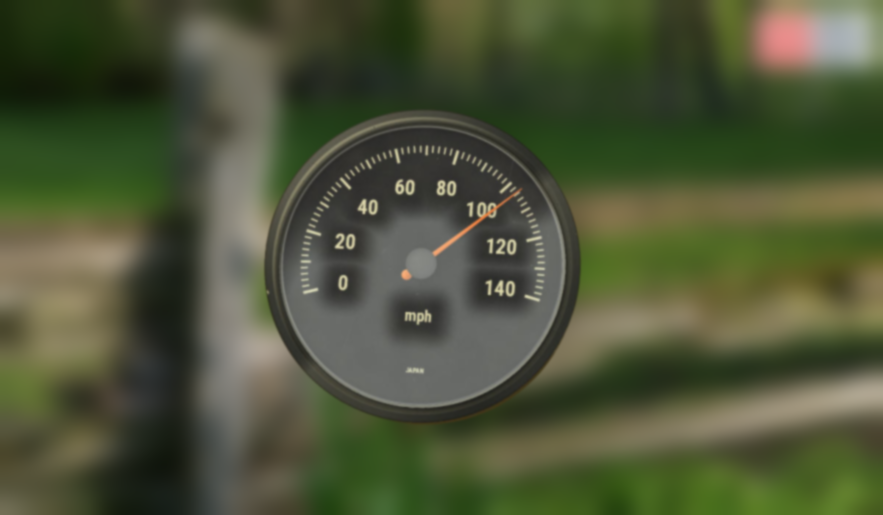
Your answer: 104 mph
